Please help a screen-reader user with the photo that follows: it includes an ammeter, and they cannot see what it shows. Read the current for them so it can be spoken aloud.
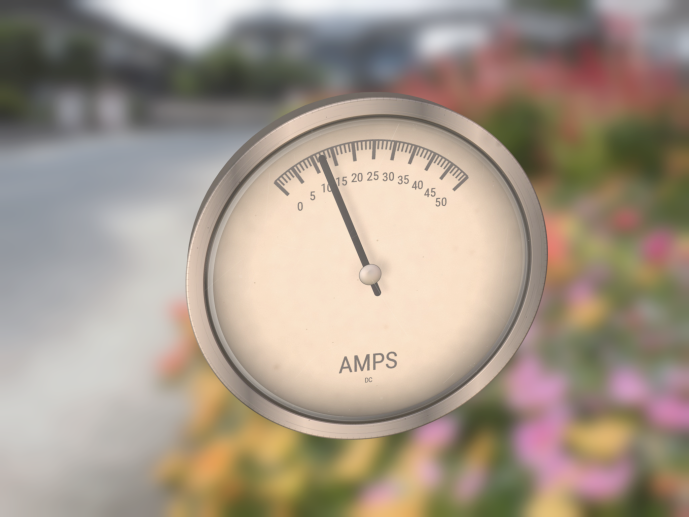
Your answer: 12 A
